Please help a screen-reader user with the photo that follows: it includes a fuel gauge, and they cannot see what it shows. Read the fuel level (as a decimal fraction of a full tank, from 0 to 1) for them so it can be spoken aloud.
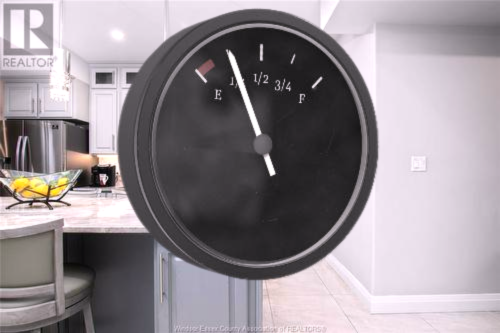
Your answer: 0.25
